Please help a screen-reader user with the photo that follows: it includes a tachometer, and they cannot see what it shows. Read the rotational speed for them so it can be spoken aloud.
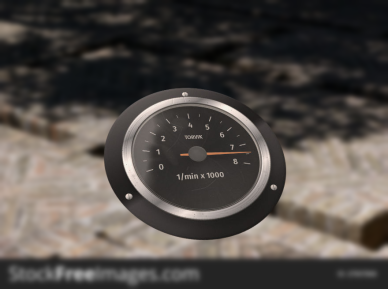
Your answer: 7500 rpm
